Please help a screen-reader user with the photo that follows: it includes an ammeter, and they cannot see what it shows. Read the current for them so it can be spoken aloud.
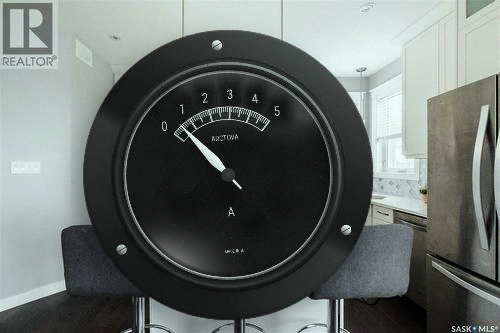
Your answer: 0.5 A
